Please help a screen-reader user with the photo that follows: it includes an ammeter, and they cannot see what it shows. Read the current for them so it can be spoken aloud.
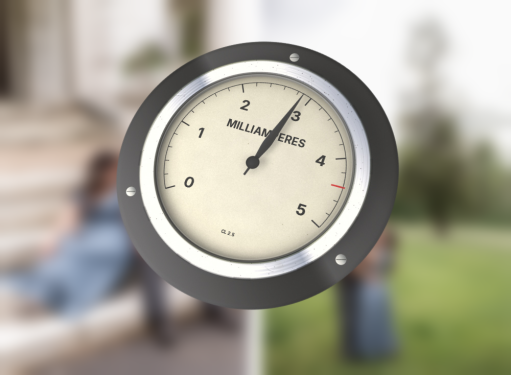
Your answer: 2.9 mA
